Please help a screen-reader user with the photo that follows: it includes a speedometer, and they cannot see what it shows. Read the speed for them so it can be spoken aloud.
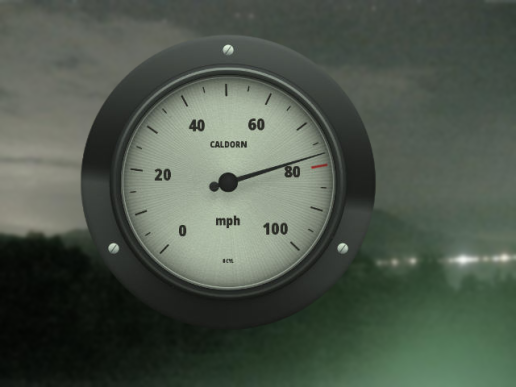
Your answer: 77.5 mph
